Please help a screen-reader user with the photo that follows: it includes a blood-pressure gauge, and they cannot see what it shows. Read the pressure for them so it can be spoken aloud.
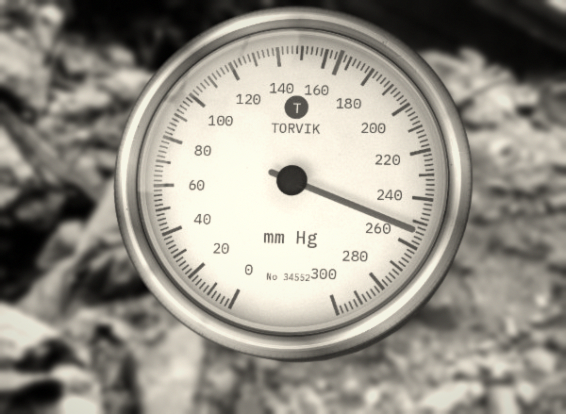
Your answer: 254 mmHg
